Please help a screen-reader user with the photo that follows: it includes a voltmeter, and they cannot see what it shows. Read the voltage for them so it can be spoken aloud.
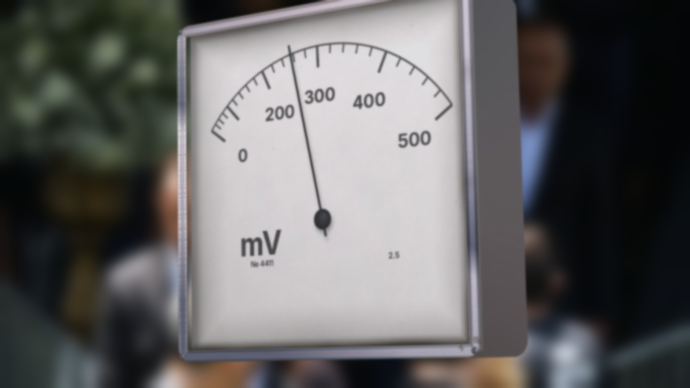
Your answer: 260 mV
